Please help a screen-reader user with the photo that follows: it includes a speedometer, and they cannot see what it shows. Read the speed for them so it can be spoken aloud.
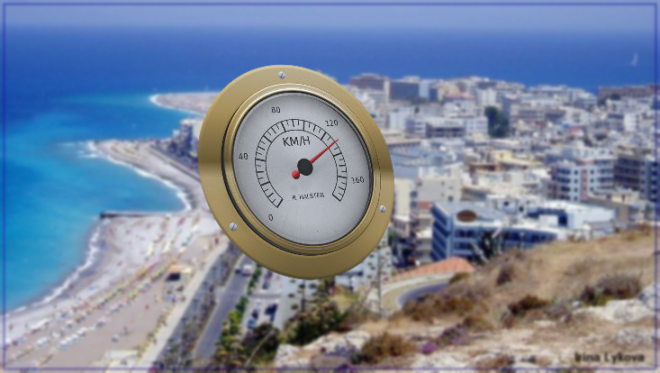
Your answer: 130 km/h
